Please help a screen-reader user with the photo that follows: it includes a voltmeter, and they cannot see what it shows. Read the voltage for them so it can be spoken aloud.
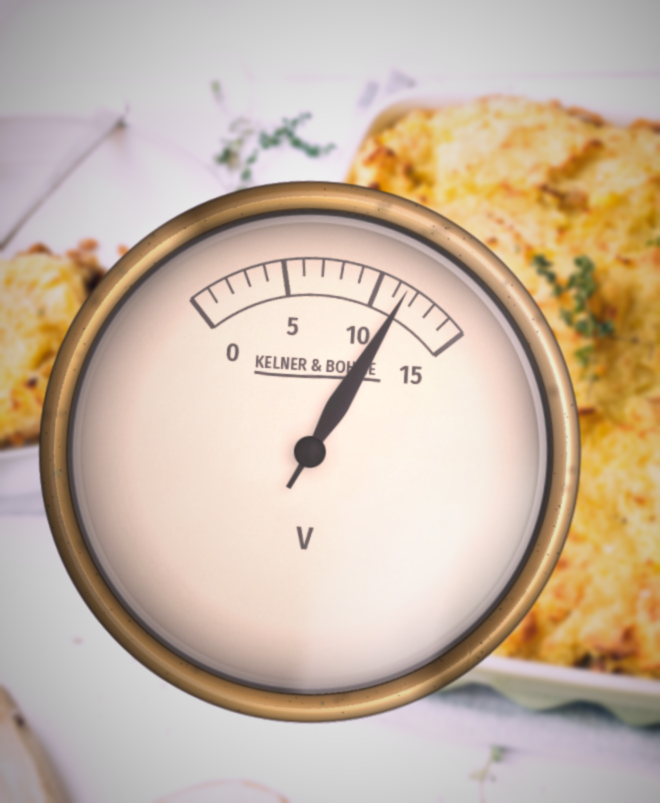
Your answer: 11.5 V
